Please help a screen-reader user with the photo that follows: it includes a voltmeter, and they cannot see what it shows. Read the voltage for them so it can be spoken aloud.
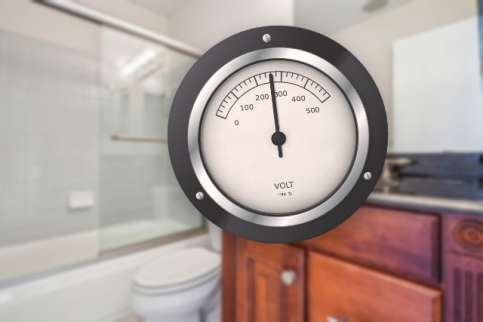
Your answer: 260 V
